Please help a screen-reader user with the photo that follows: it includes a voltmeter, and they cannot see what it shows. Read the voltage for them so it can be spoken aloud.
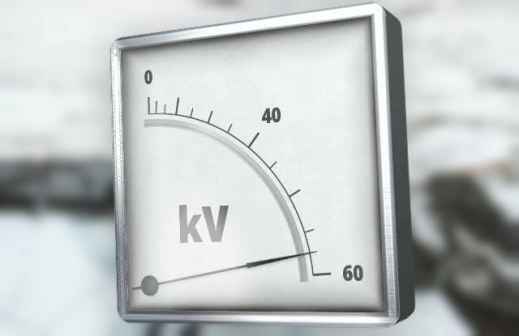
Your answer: 57.5 kV
